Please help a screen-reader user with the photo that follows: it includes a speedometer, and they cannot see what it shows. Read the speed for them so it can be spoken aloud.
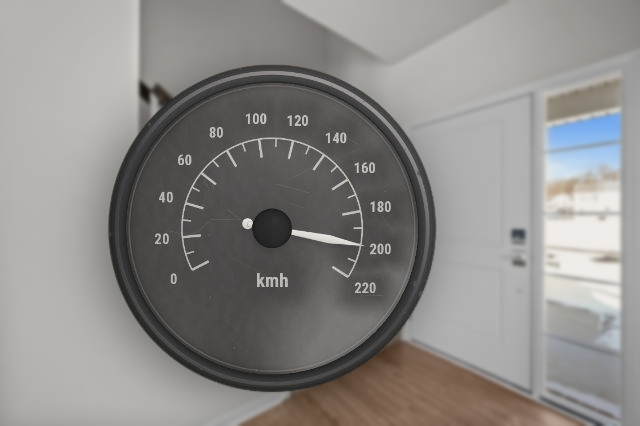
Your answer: 200 km/h
